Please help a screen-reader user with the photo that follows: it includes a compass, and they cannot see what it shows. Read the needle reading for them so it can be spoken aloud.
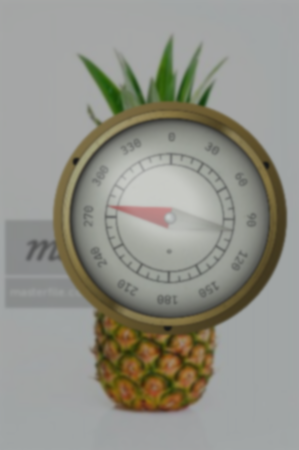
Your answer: 280 °
